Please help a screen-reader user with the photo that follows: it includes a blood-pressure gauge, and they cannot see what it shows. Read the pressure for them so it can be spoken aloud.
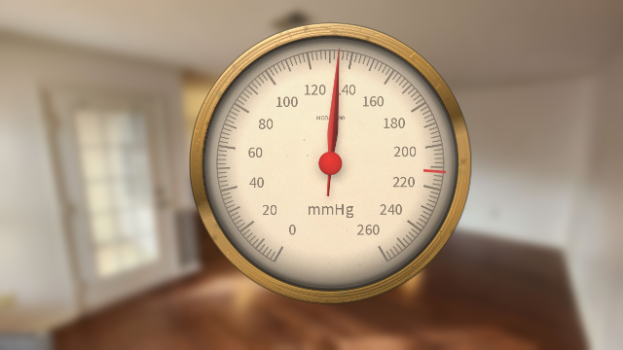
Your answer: 134 mmHg
